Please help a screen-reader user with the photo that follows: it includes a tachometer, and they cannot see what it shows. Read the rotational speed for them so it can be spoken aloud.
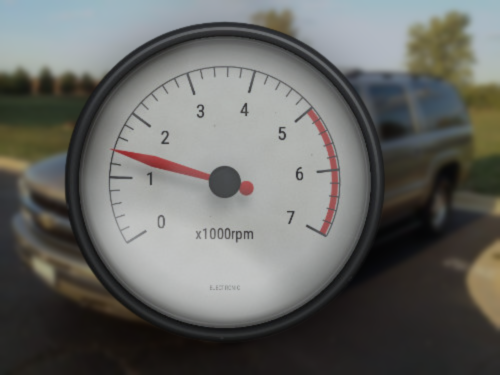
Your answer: 1400 rpm
